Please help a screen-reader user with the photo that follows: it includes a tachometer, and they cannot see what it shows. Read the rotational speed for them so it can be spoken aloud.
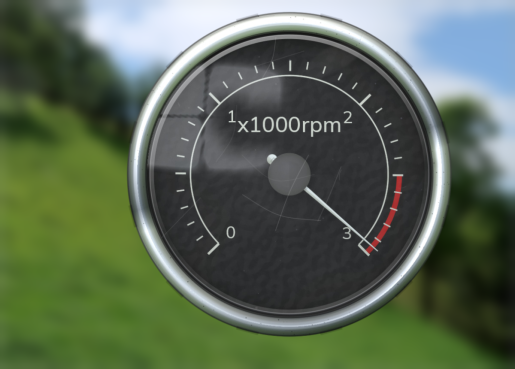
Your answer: 2950 rpm
